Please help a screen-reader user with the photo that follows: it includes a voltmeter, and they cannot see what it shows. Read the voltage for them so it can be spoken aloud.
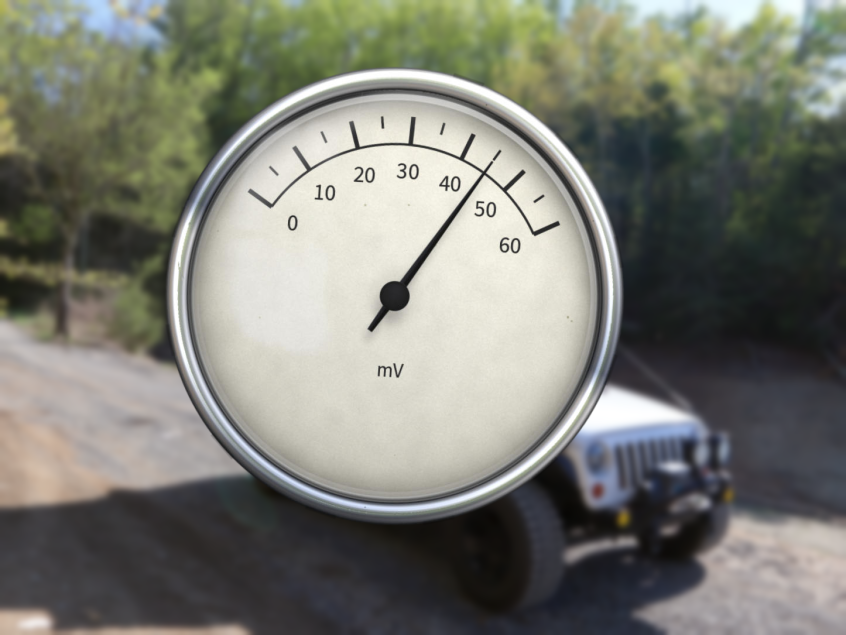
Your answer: 45 mV
